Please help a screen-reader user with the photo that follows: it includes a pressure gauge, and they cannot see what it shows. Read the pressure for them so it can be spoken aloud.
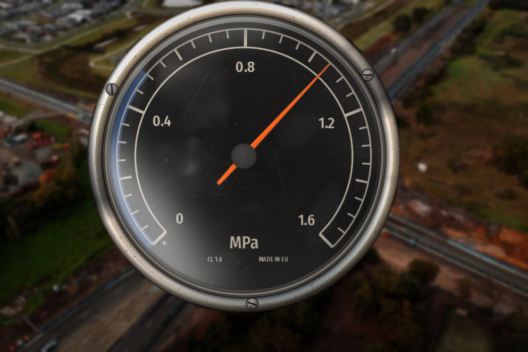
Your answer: 1.05 MPa
